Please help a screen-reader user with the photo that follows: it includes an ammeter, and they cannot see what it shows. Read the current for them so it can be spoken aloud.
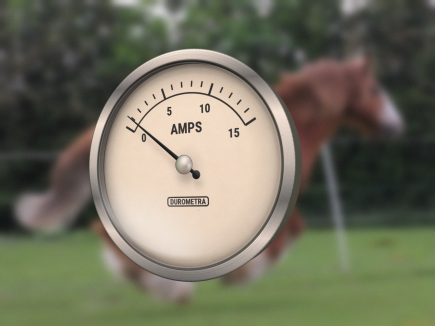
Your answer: 1 A
